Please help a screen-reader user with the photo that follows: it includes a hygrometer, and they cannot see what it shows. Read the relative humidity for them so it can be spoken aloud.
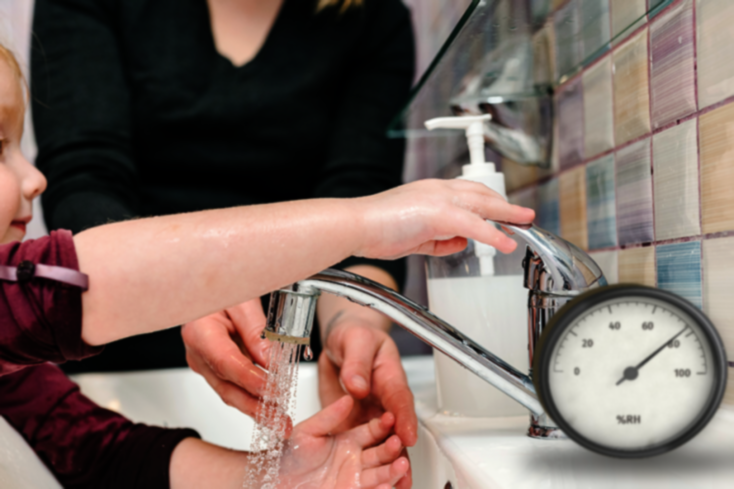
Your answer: 76 %
